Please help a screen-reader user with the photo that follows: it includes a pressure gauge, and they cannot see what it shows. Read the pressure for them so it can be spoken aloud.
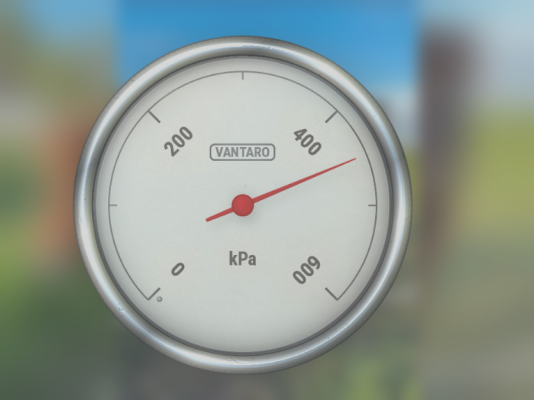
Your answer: 450 kPa
